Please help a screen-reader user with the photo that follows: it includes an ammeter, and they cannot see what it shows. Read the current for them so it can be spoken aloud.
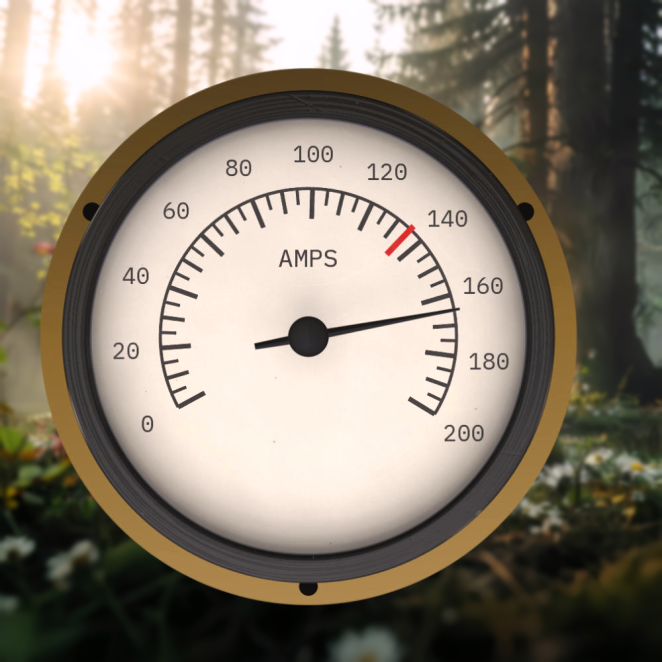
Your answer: 165 A
